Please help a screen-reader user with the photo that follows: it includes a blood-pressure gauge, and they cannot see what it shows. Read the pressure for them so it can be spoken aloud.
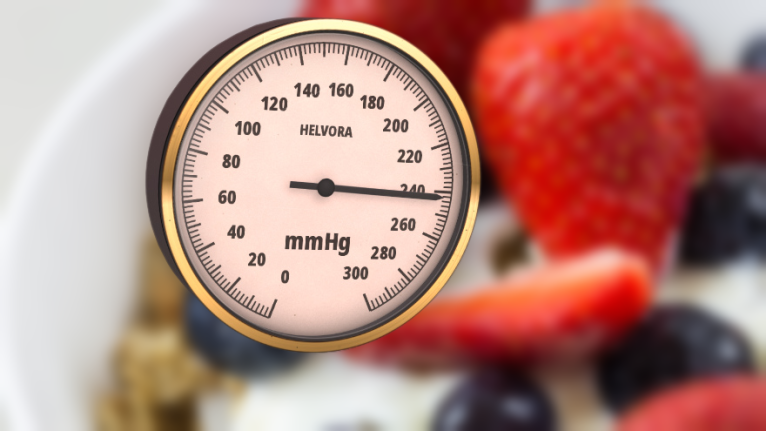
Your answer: 242 mmHg
